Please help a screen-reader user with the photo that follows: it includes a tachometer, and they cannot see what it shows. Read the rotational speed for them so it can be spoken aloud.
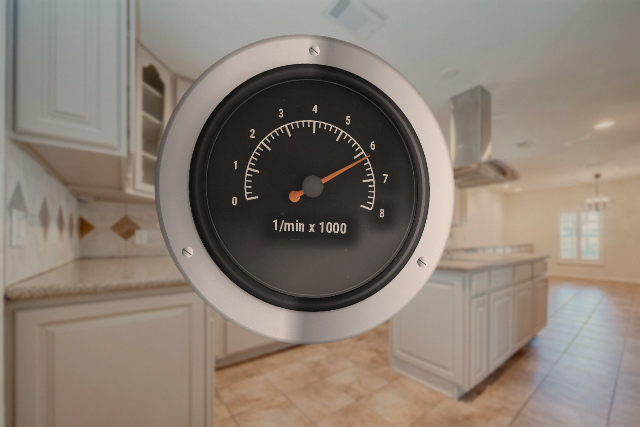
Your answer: 6200 rpm
